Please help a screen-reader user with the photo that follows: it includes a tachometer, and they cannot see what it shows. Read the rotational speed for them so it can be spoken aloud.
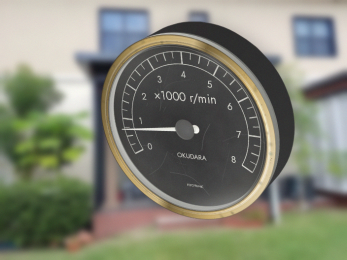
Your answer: 750 rpm
